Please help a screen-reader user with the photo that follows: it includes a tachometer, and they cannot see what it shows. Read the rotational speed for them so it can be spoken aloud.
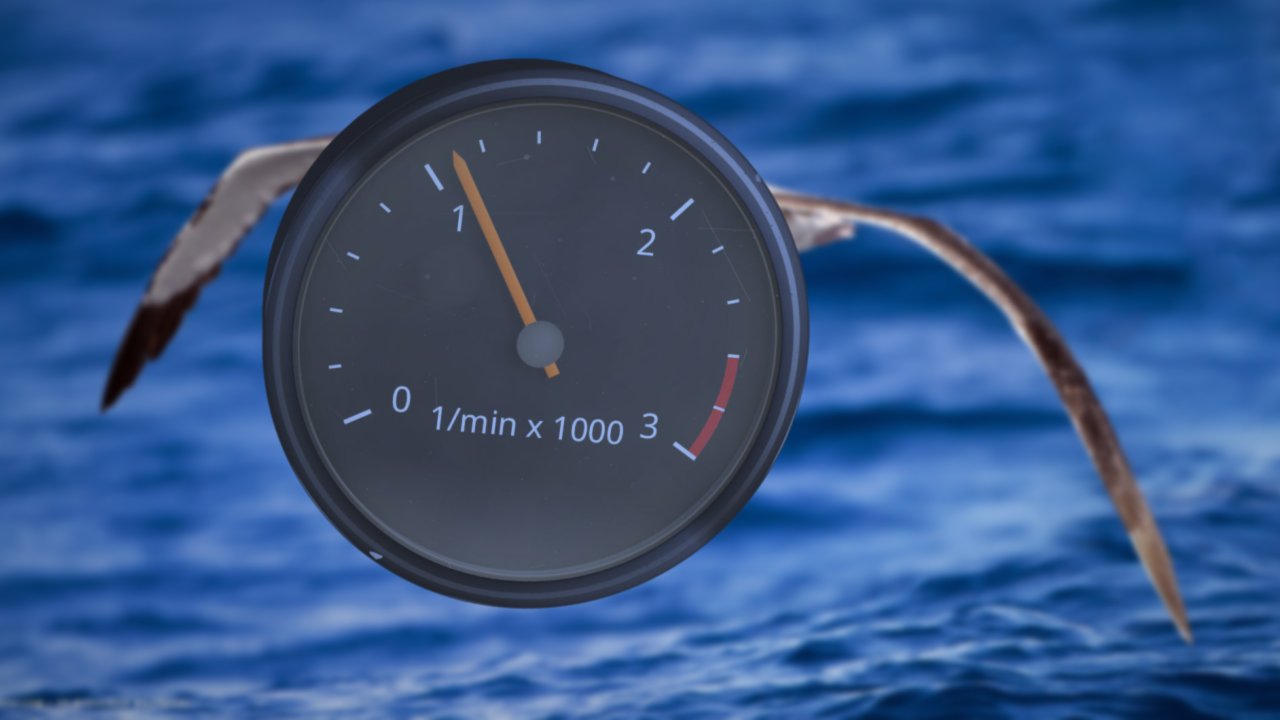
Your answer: 1100 rpm
